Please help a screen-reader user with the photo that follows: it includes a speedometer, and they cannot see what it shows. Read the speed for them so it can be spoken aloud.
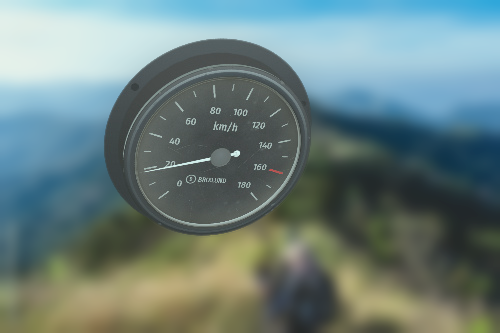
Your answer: 20 km/h
